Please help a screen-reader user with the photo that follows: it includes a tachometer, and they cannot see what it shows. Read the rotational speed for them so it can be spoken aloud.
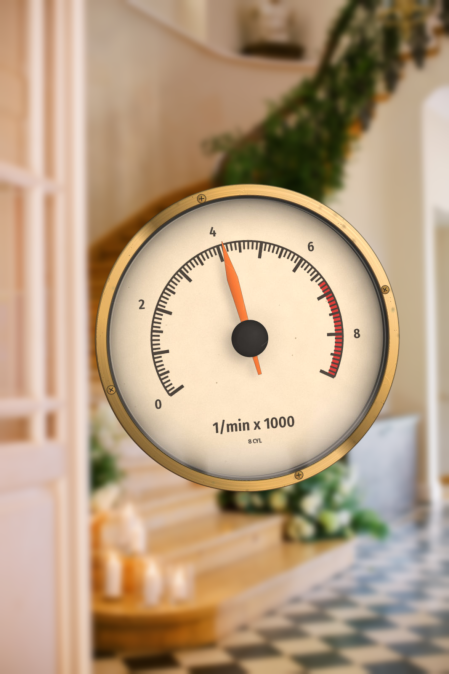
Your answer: 4100 rpm
